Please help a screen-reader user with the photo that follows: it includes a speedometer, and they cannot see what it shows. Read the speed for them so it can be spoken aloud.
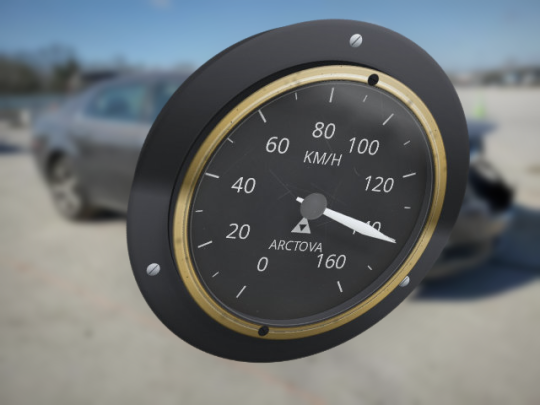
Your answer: 140 km/h
